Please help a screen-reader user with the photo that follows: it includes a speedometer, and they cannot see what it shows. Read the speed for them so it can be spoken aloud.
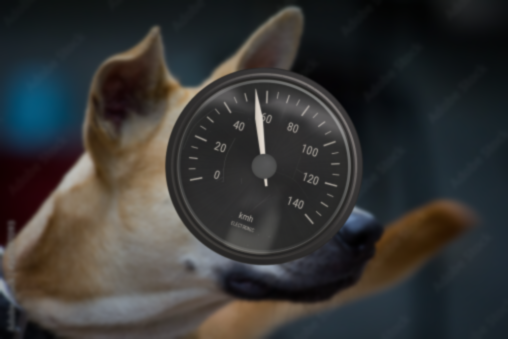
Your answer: 55 km/h
